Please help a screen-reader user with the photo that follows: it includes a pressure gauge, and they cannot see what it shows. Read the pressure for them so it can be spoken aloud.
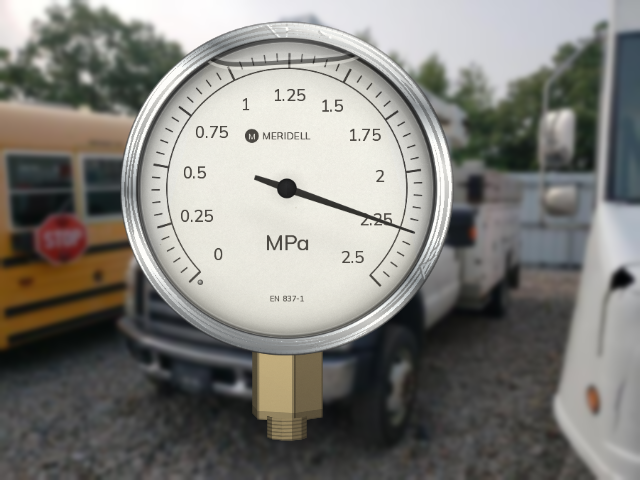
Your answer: 2.25 MPa
